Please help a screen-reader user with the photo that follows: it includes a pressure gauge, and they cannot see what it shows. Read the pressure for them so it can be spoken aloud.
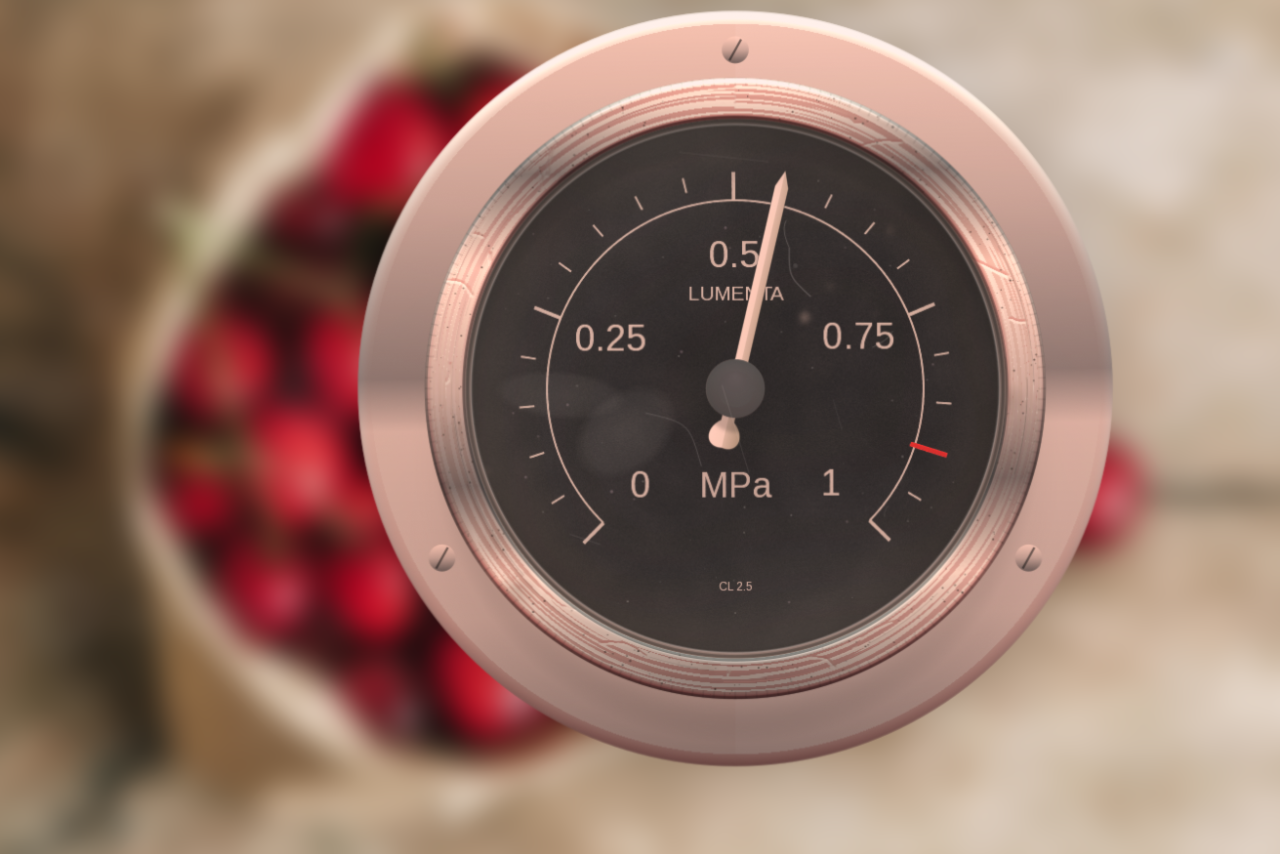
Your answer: 0.55 MPa
